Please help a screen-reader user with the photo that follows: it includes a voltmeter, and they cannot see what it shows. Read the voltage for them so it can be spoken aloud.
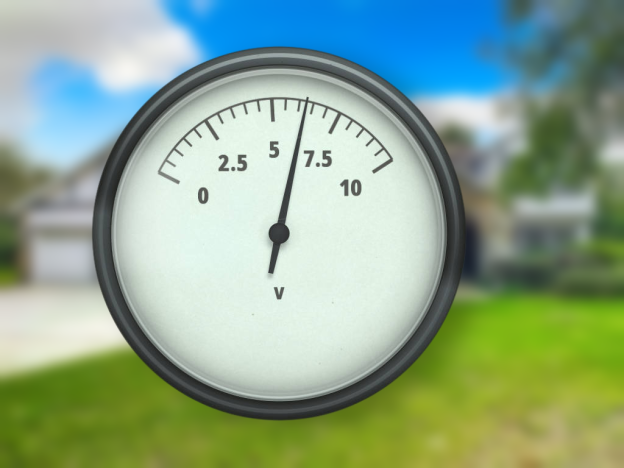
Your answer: 6.25 V
